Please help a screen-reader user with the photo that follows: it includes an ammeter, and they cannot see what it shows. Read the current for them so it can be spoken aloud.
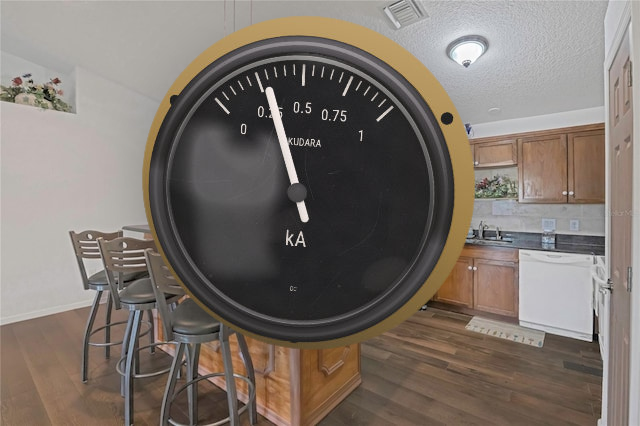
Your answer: 0.3 kA
